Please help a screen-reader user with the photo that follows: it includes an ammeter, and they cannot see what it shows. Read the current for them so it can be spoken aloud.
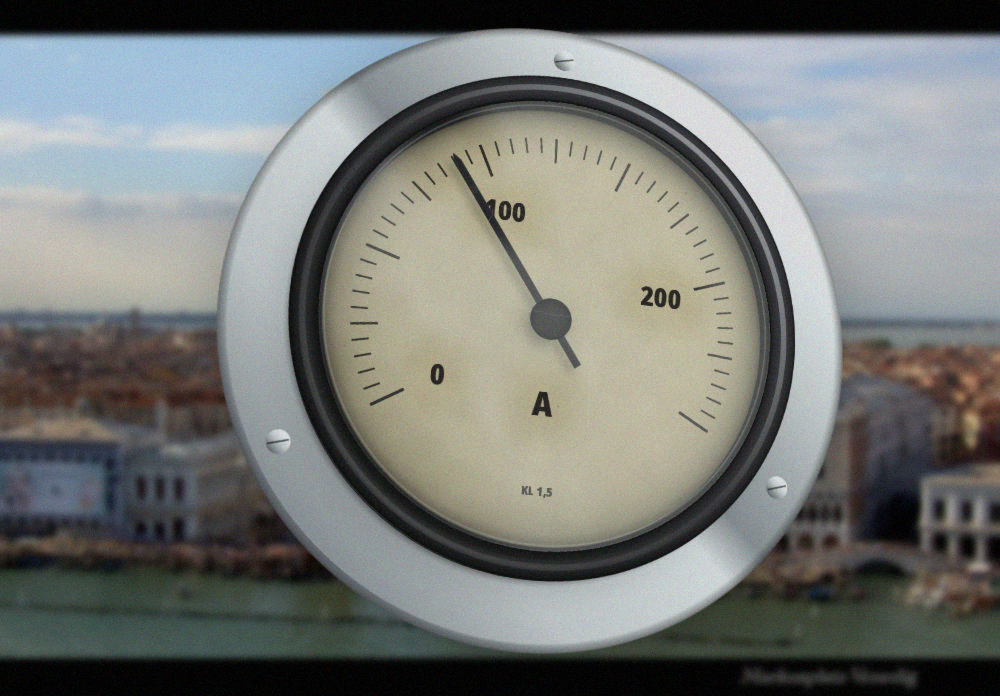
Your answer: 90 A
